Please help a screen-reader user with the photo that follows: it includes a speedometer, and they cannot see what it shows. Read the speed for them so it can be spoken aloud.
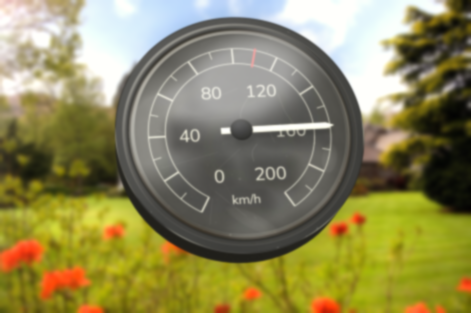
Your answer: 160 km/h
